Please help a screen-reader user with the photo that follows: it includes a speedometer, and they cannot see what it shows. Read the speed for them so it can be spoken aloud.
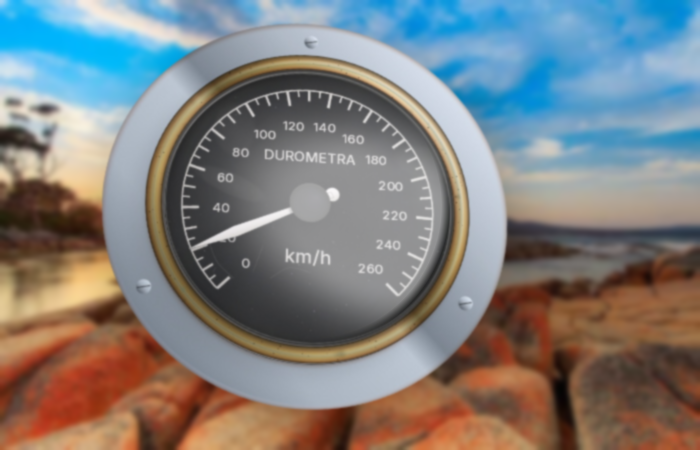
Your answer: 20 km/h
